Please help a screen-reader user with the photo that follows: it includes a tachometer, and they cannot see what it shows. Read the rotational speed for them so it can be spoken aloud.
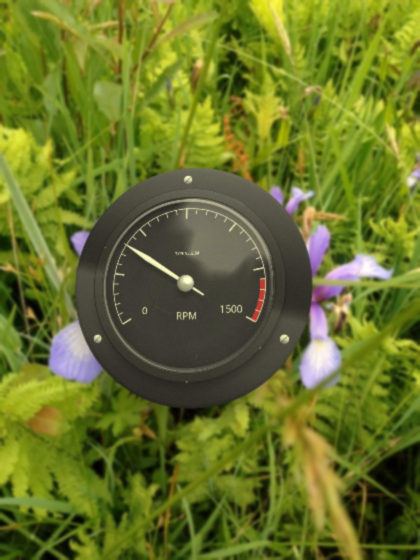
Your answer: 400 rpm
